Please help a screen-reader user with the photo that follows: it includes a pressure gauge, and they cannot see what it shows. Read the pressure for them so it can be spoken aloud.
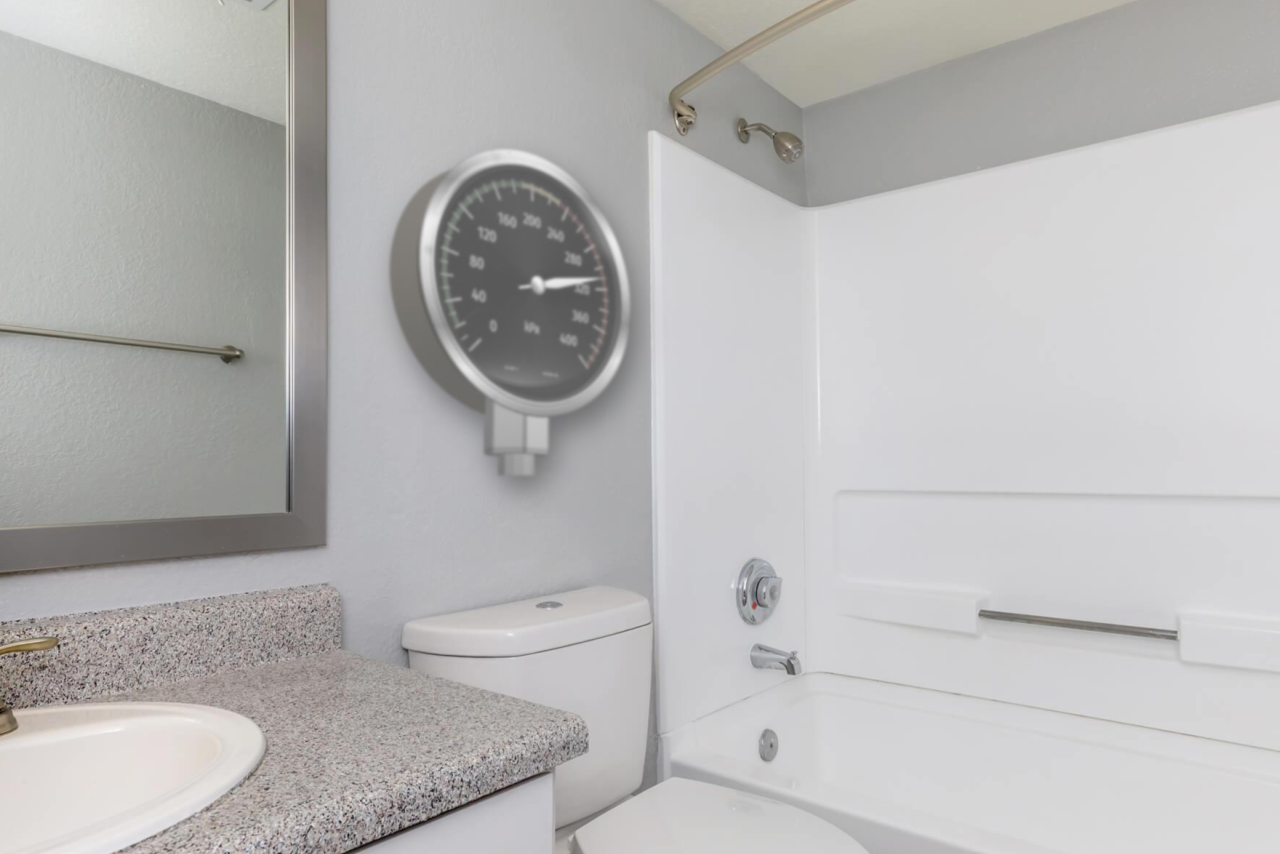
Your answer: 310 kPa
